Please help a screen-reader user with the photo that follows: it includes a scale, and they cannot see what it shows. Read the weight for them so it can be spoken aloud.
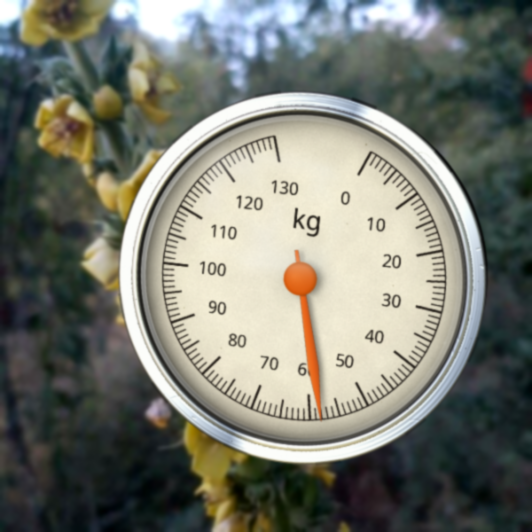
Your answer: 58 kg
